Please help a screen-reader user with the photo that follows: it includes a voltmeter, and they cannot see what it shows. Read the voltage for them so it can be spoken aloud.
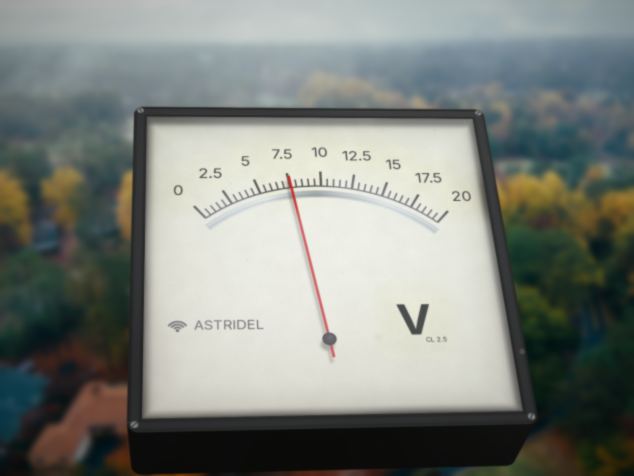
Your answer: 7.5 V
